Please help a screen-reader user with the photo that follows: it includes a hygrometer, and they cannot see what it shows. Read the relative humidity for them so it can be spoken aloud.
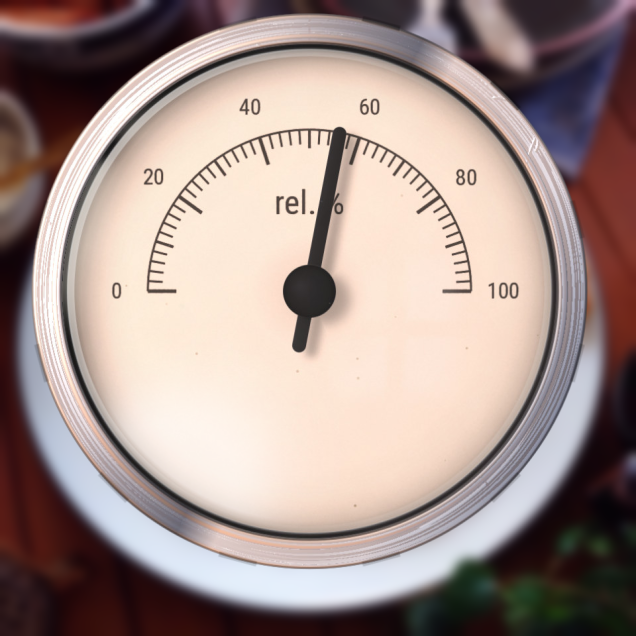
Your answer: 56 %
